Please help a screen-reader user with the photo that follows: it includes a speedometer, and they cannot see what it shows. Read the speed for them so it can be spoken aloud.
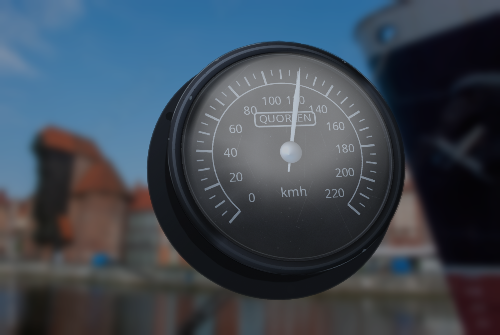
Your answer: 120 km/h
